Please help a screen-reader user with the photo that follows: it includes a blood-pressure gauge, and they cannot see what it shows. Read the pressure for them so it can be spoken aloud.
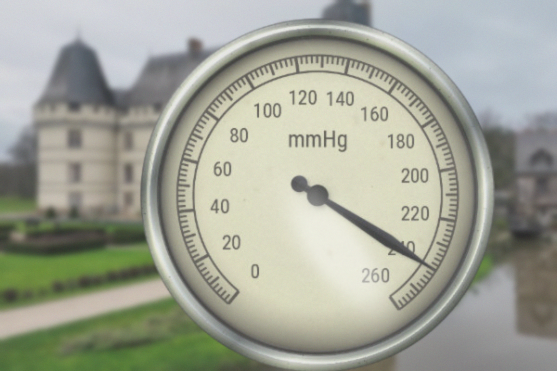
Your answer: 240 mmHg
